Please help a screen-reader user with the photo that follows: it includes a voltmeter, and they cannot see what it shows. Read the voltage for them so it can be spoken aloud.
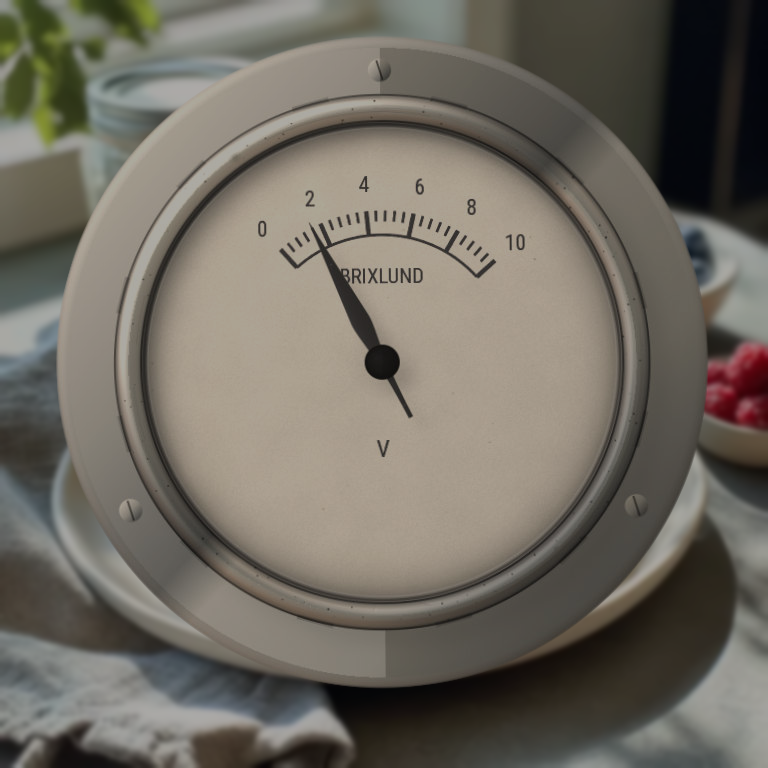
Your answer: 1.6 V
